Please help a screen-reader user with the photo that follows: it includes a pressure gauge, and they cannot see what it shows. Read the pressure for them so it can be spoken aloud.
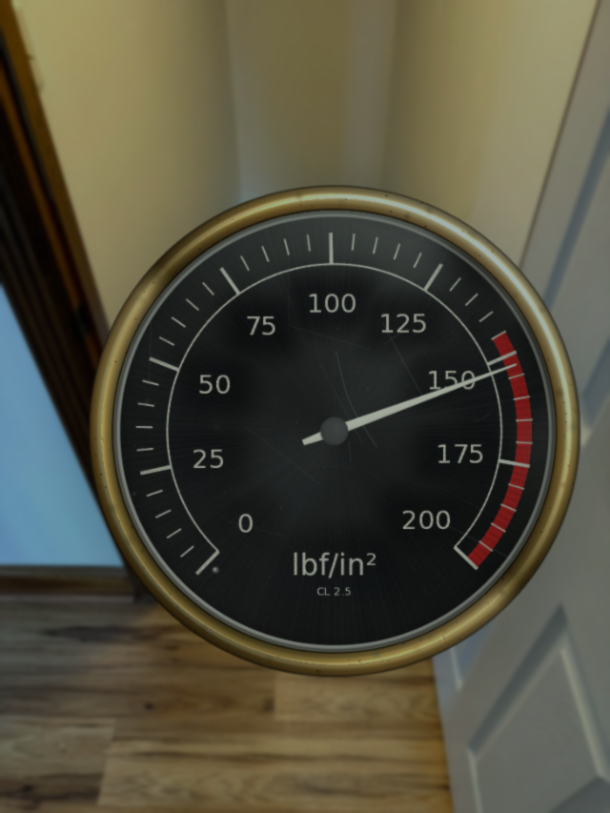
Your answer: 152.5 psi
